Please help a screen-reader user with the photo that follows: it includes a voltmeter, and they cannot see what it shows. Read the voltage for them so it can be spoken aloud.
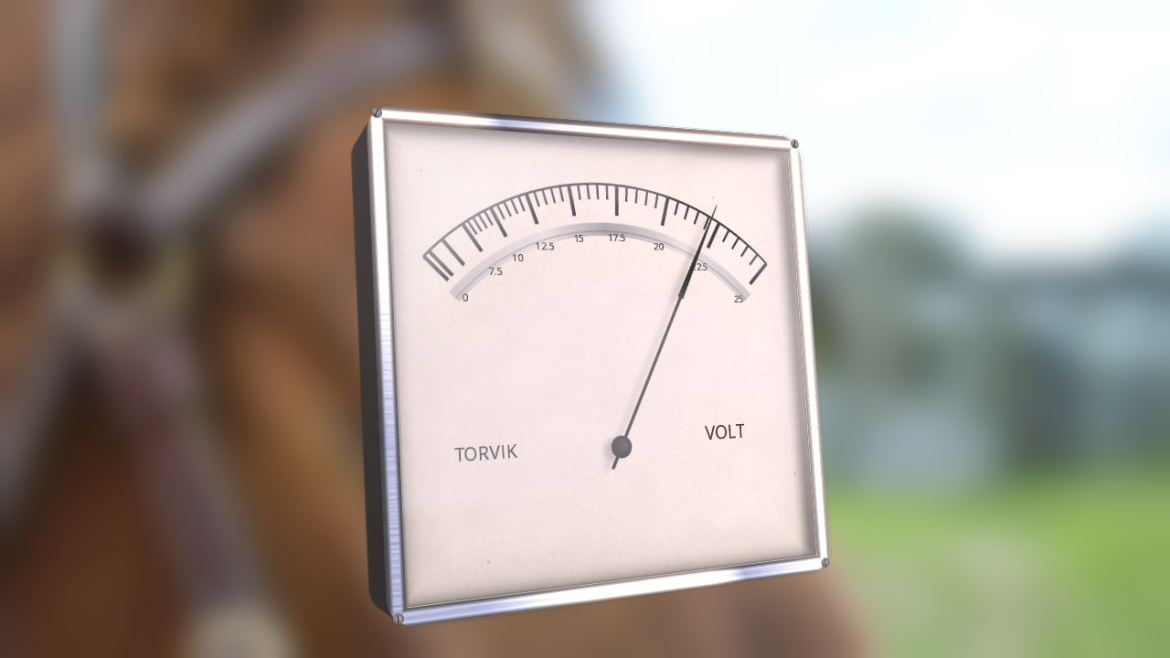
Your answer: 22 V
